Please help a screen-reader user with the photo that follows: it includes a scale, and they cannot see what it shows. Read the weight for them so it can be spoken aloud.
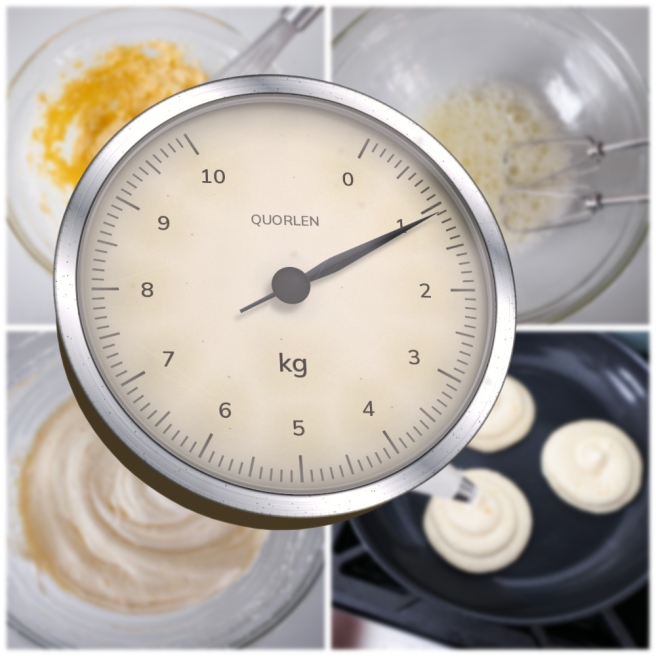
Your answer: 1.1 kg
